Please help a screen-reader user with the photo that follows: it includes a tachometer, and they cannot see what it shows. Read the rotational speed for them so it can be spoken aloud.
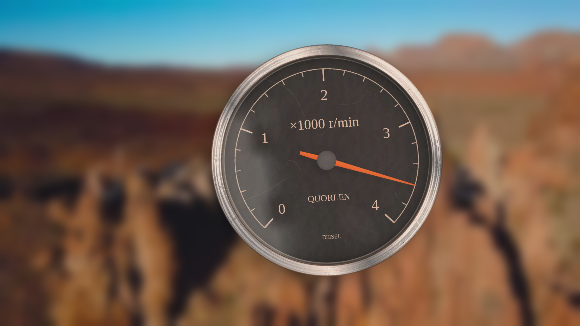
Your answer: 3600 rpm
